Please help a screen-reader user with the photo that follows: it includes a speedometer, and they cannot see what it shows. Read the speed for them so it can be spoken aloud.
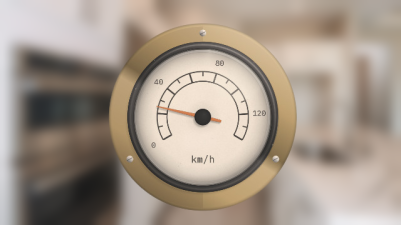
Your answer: 25 km/h
